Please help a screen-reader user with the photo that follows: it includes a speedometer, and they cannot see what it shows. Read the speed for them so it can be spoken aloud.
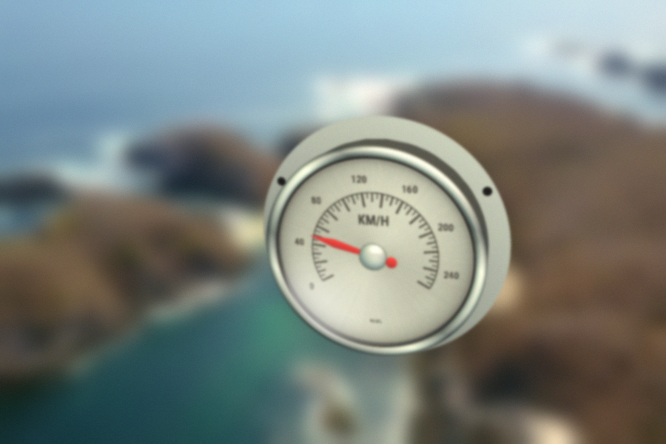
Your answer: 50 km/h
